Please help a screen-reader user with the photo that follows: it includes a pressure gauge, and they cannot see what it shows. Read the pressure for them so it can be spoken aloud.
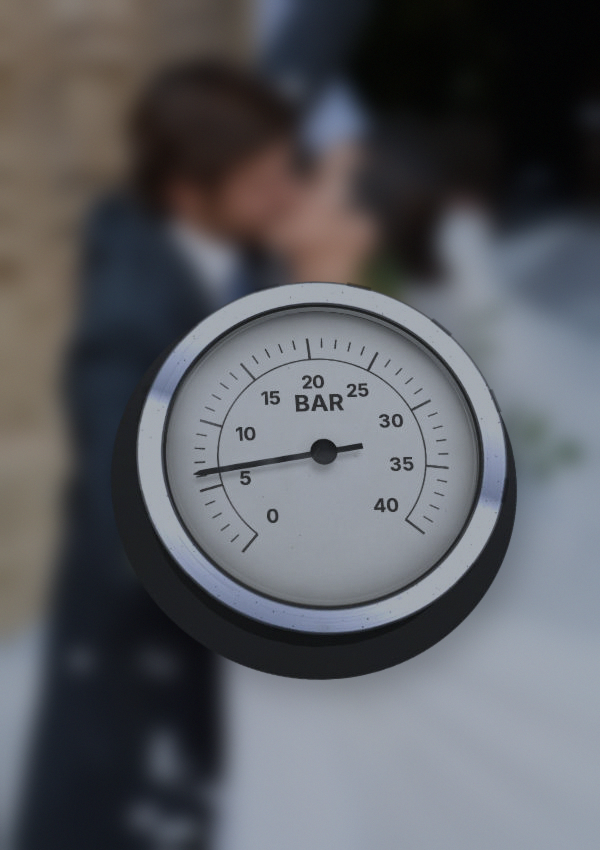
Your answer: 6 bar
